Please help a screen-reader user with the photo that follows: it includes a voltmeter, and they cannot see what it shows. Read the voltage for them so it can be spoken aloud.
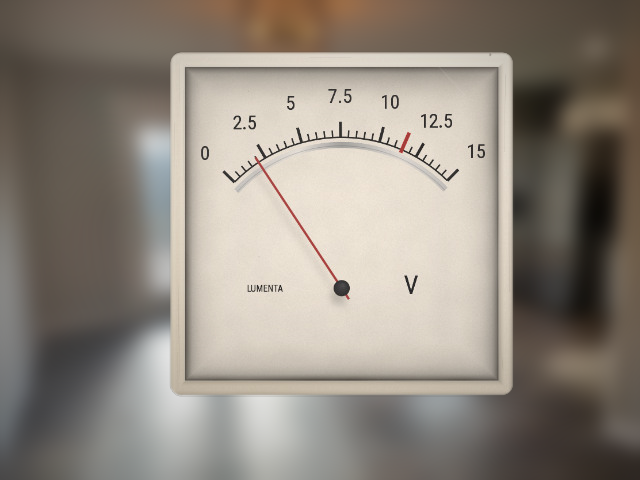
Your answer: 2 V
